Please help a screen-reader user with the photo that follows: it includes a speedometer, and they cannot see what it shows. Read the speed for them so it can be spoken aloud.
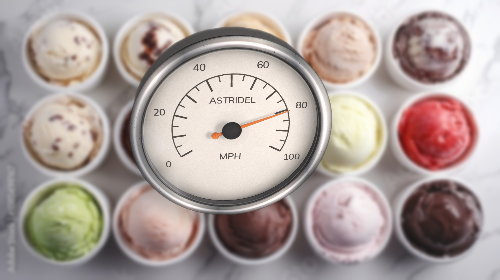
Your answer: 80 mph
